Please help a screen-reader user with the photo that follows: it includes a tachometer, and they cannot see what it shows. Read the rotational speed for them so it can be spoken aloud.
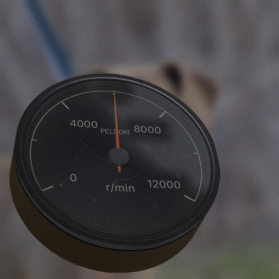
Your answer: 6000 rpm
